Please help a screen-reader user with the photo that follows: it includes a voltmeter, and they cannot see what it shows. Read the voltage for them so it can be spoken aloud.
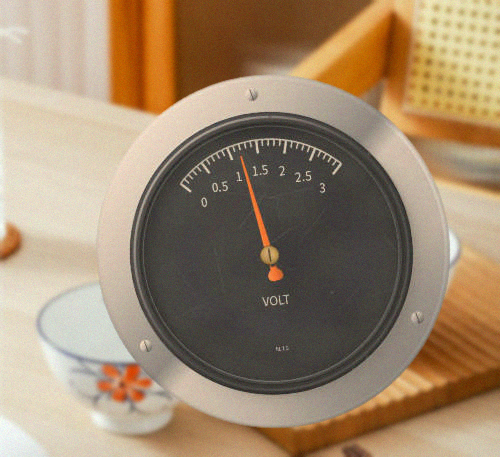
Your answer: 1.2 V
